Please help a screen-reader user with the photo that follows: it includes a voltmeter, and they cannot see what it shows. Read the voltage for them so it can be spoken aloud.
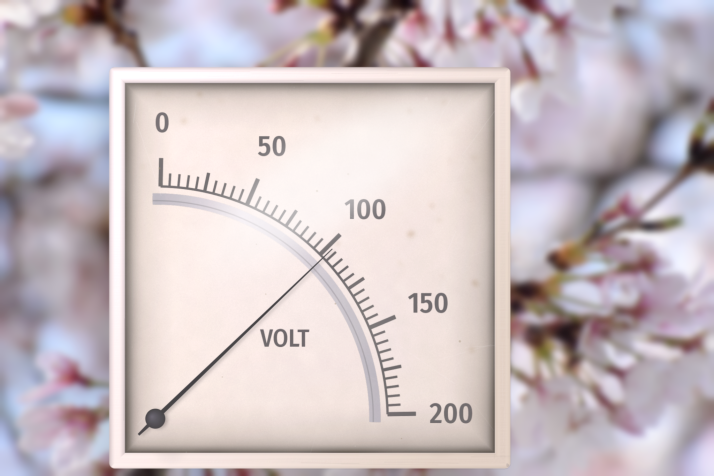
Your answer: 102.5 V
